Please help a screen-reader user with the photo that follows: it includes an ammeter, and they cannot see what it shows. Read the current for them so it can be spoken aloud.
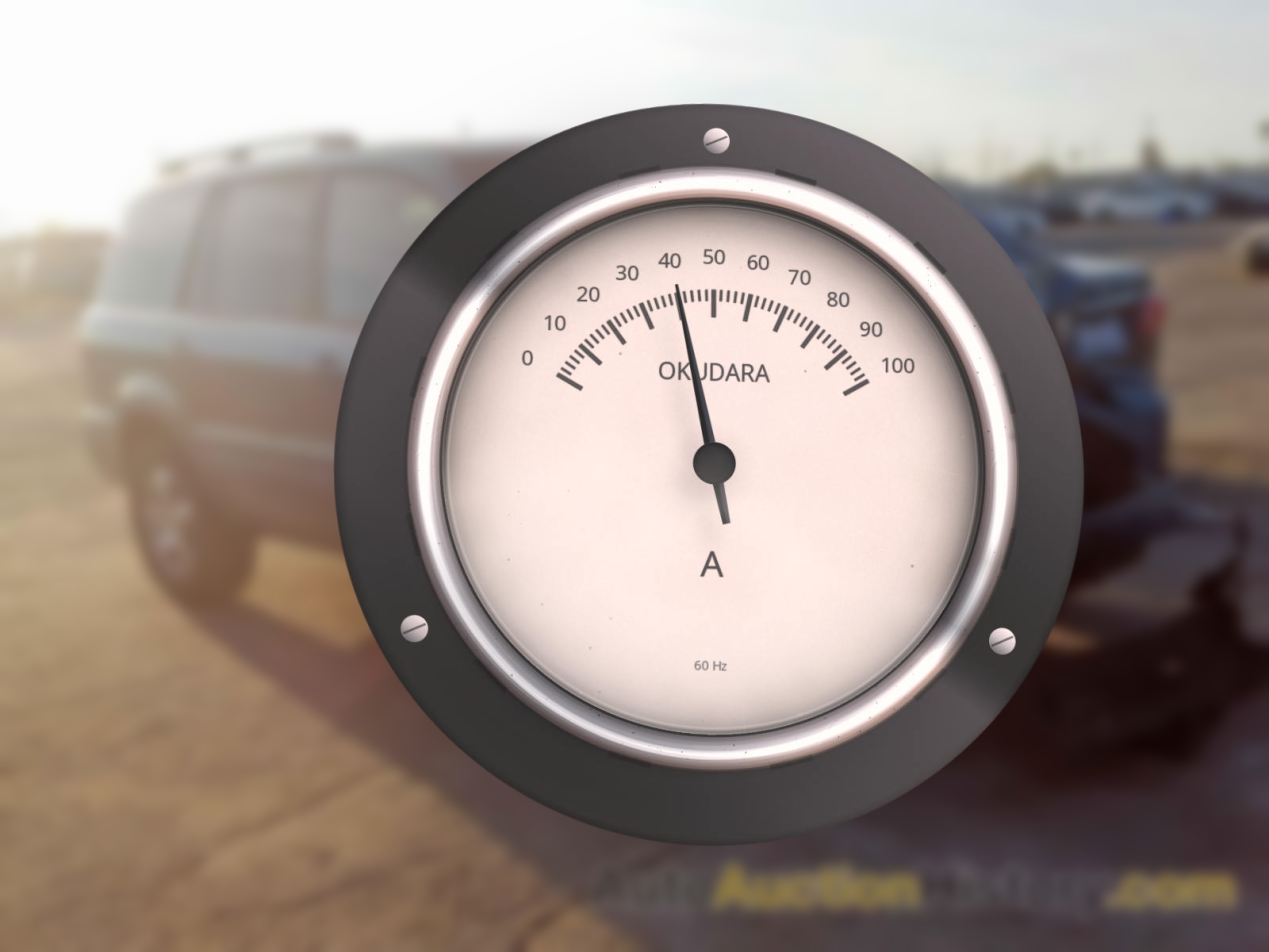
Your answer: 40 A
